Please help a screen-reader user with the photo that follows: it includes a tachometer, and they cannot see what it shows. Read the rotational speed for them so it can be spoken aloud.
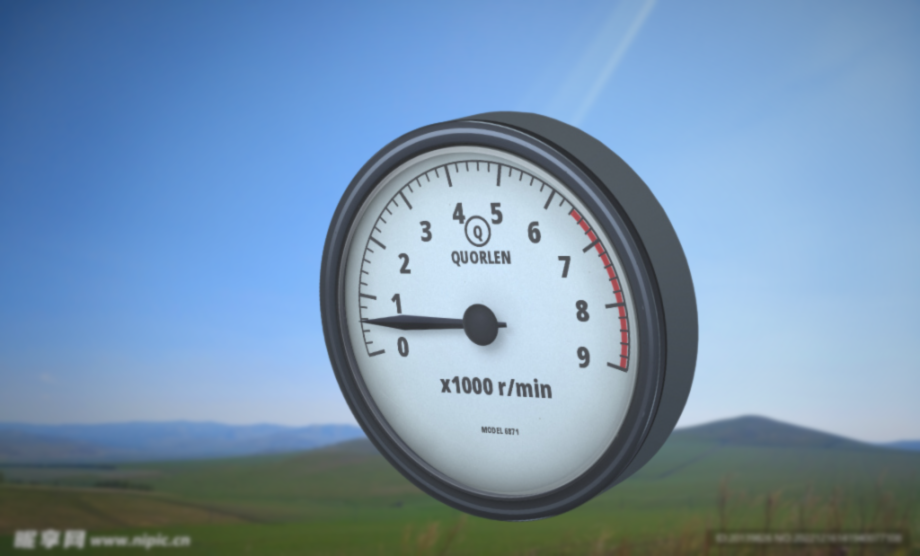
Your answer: 600 rpm
